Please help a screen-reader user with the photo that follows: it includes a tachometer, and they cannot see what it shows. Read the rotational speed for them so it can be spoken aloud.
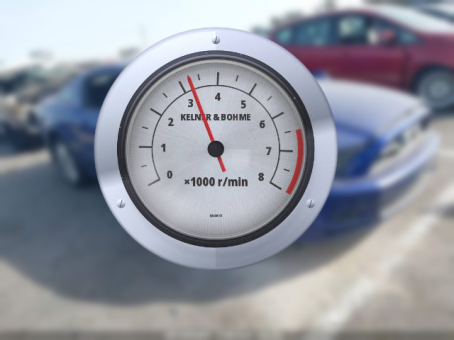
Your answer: 3250 rpm
